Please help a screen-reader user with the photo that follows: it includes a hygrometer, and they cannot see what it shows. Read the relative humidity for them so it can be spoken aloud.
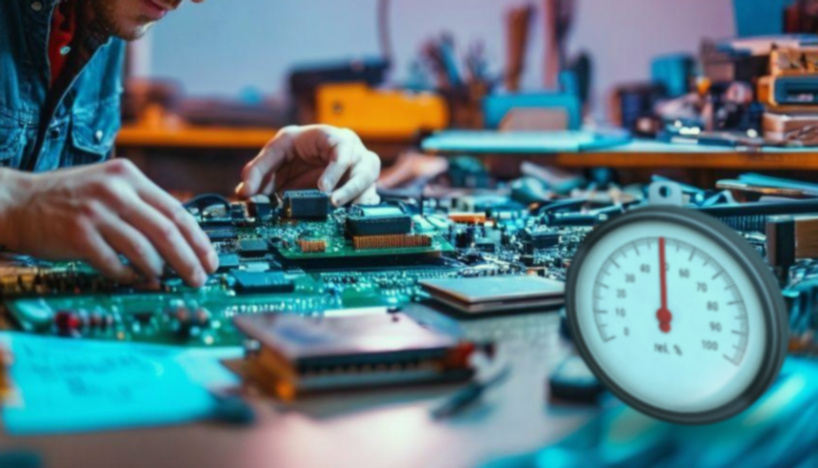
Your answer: 50 %
